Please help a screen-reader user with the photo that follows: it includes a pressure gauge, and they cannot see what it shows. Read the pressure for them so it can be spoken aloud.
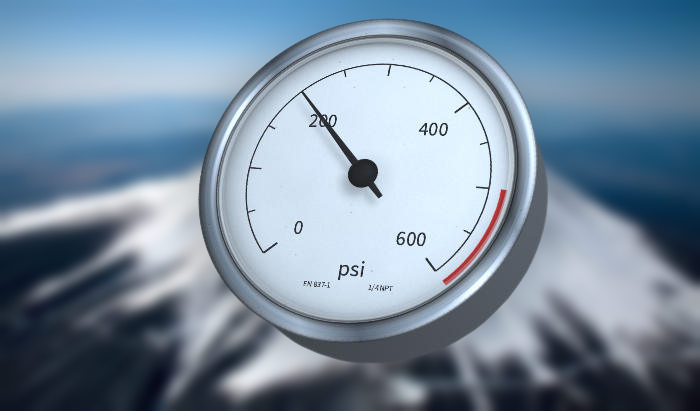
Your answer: 200 psi
